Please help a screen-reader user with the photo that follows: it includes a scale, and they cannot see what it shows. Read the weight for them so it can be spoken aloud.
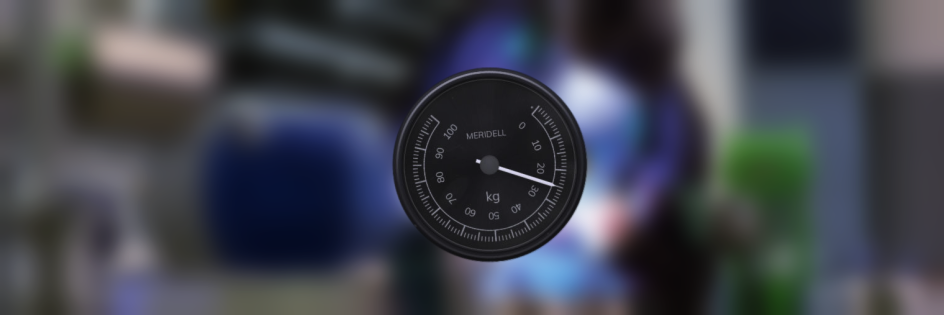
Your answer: 25 kg
